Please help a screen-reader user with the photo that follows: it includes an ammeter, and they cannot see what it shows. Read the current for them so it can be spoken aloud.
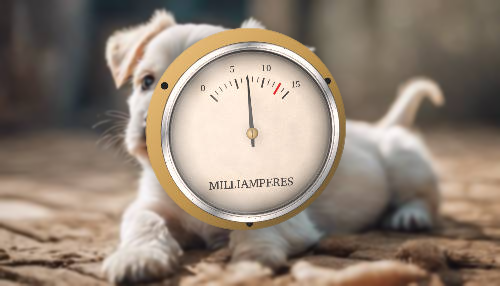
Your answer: 7 mA
